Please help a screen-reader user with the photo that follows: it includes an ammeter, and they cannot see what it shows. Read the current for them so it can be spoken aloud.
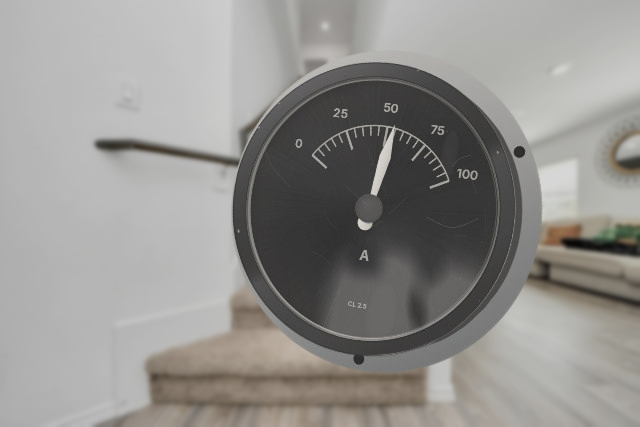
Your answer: 55 A
